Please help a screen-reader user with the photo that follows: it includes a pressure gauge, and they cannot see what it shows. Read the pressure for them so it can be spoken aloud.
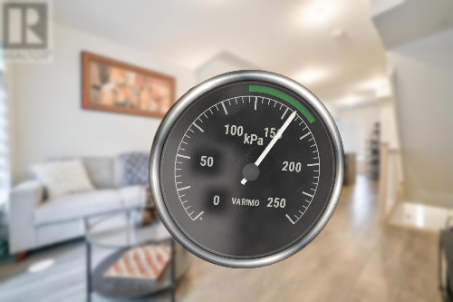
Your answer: 155 kPa
